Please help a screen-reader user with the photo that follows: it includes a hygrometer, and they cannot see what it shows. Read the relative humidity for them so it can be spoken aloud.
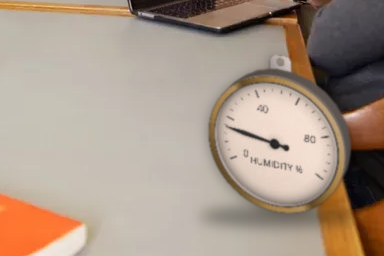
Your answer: 16 %
